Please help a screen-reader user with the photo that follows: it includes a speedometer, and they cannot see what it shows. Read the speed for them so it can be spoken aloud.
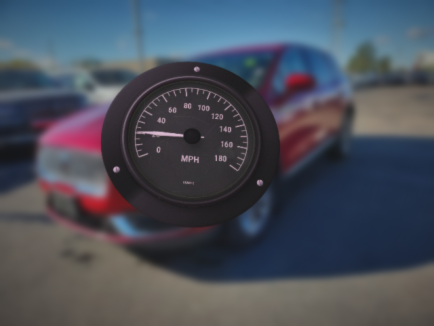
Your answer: 20 mph
